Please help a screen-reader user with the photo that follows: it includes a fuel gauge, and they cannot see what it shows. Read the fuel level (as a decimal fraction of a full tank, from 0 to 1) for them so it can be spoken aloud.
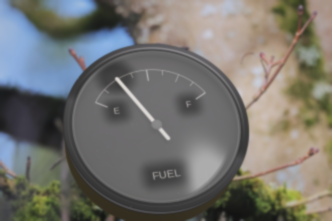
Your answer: 0.25
